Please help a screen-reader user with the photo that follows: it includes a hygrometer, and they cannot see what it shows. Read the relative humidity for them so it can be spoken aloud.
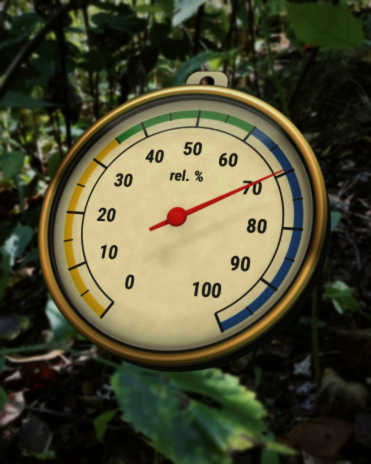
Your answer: 70 %
